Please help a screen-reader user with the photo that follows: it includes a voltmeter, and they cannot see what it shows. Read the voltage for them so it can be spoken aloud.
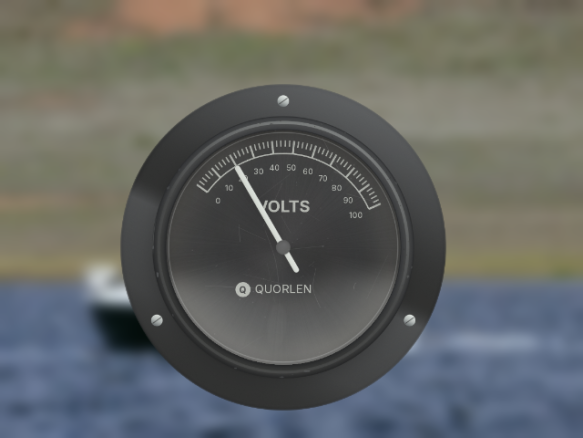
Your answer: 20 V
